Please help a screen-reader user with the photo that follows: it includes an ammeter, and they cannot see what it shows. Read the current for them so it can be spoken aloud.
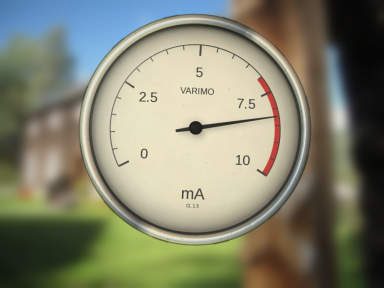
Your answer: 8.25 mA
